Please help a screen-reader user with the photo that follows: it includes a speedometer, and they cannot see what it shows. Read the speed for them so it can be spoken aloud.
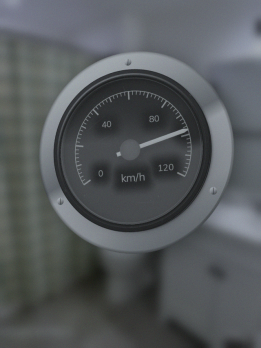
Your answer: 98 km/h
